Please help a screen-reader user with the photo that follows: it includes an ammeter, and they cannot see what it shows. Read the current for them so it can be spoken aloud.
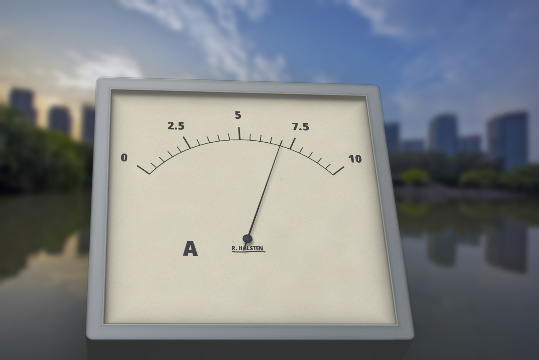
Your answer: 7 A
